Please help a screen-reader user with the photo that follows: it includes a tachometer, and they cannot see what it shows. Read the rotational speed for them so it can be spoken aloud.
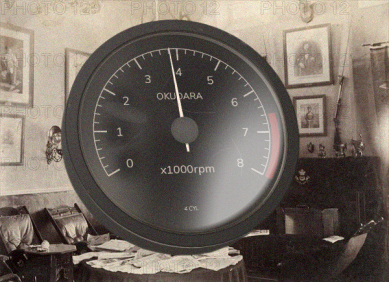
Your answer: 3800 rpm
